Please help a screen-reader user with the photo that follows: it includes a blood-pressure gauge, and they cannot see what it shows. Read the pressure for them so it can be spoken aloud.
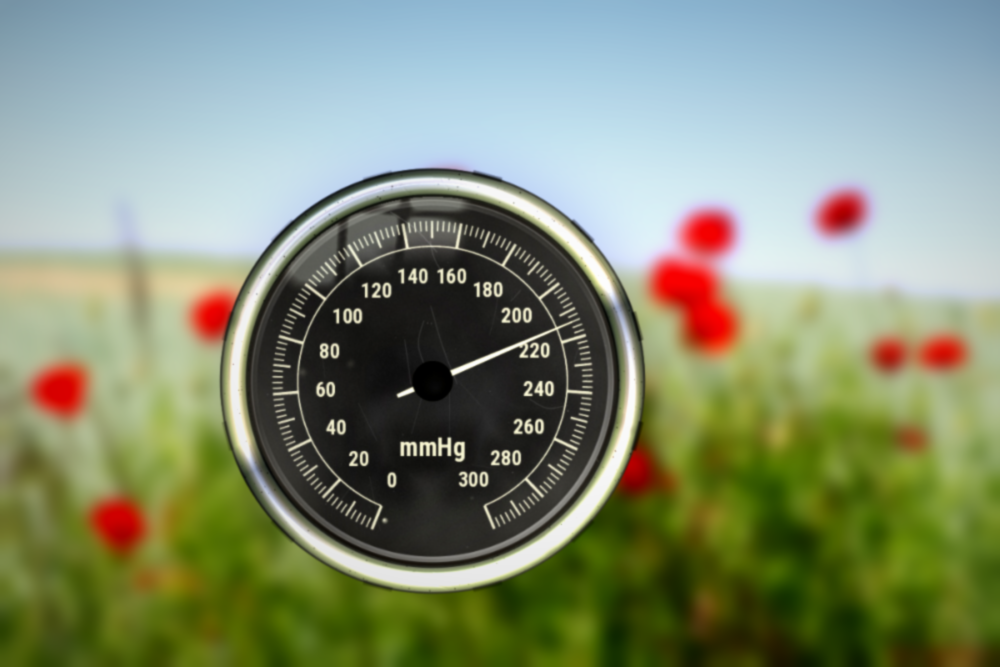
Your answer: 214 mmHg
